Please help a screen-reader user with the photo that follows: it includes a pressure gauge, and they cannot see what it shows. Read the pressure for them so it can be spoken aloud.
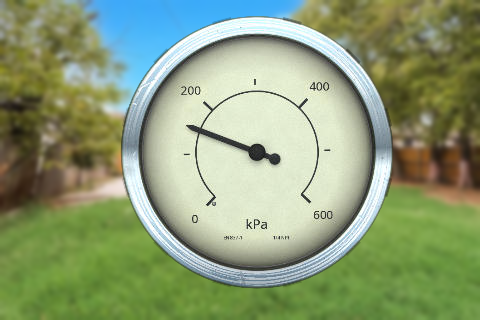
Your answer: 150 kPa
